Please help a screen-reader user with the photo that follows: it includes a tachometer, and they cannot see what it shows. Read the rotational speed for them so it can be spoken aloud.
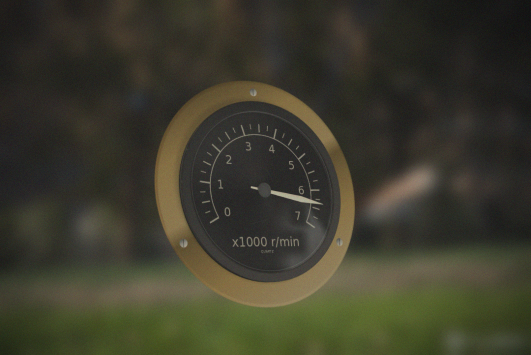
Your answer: 6375 rpm
